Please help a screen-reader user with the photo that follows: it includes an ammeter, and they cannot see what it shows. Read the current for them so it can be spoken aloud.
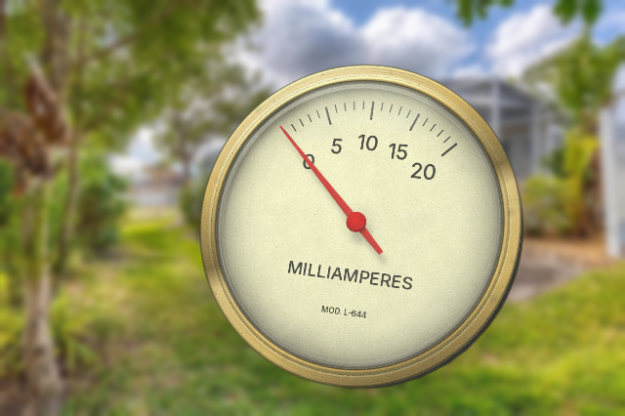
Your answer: 0 mA
